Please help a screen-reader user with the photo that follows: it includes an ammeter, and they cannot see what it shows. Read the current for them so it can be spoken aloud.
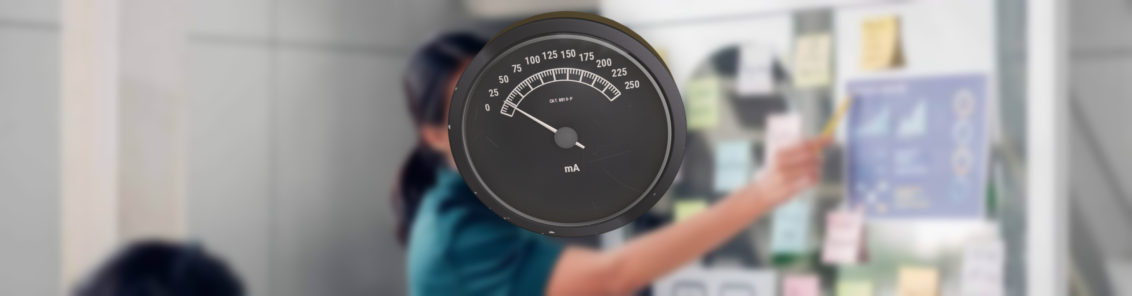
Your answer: 25 mA
